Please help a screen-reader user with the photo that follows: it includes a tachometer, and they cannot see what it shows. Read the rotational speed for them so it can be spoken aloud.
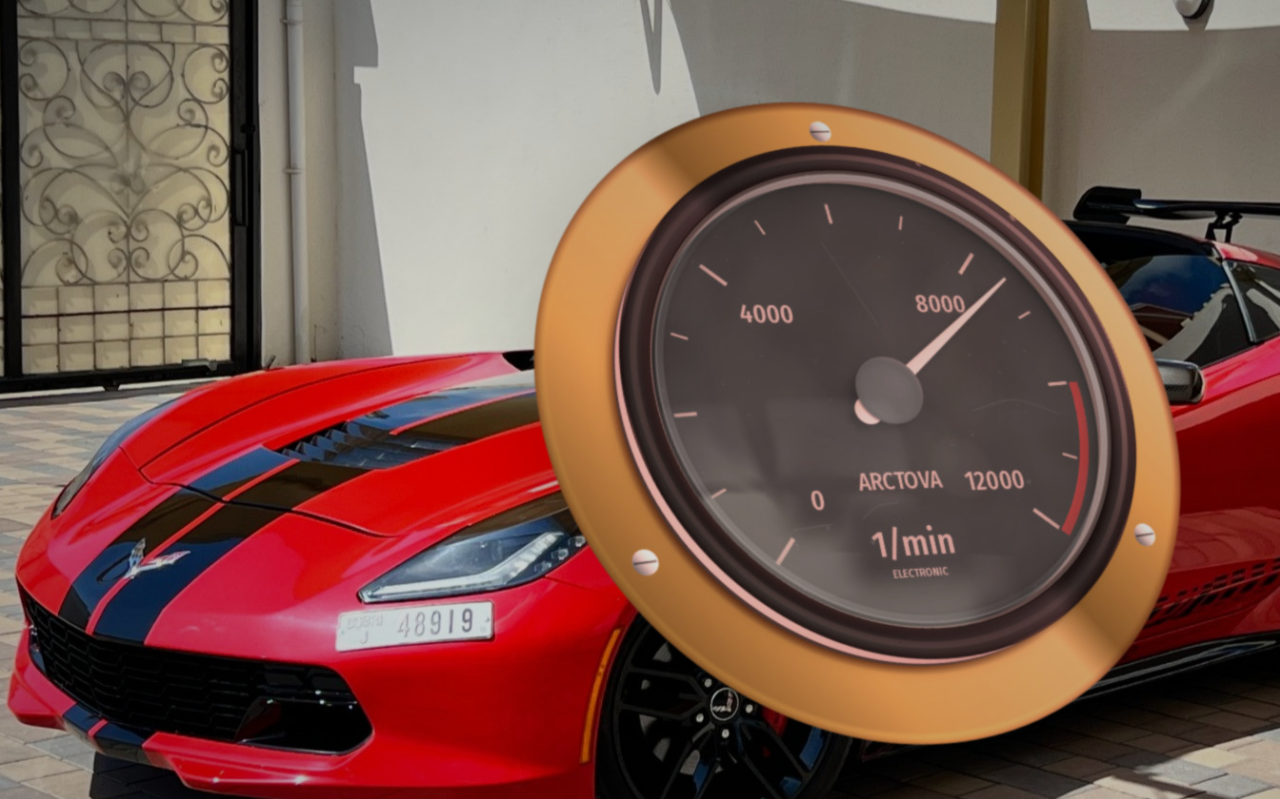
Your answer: 8500 rpm
